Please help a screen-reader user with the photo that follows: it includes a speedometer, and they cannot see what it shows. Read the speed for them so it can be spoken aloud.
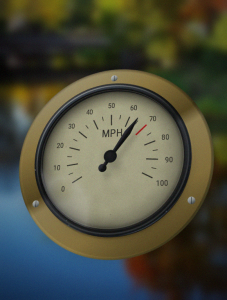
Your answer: 65 mph
